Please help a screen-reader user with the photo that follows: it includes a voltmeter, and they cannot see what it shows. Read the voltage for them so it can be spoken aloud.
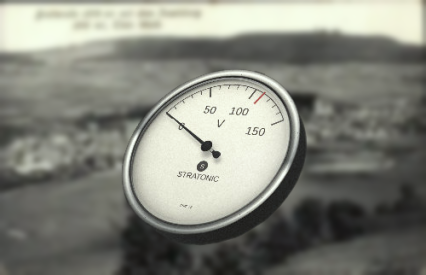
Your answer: 0 V
